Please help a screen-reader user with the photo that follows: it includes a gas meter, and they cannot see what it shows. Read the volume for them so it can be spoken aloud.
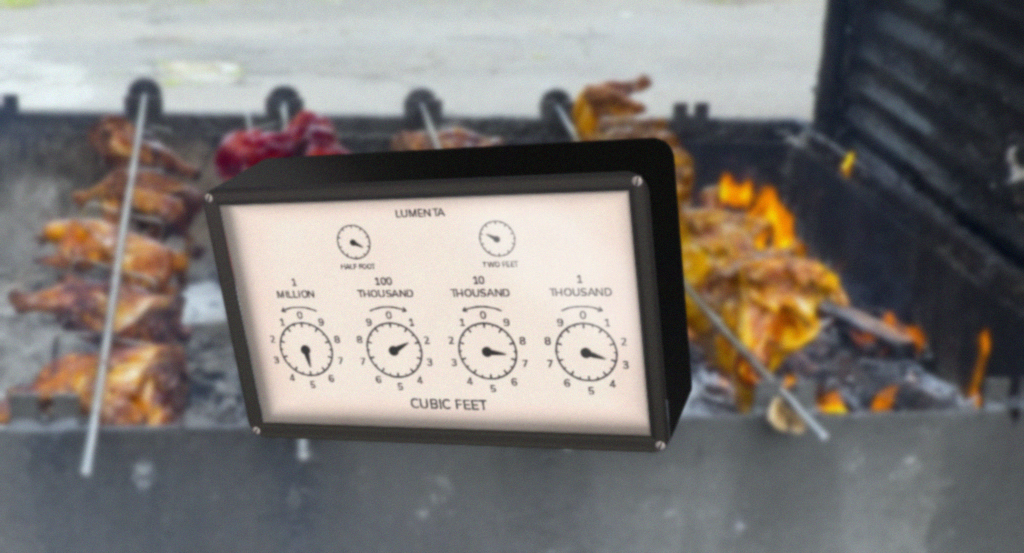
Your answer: 517300 ft³
